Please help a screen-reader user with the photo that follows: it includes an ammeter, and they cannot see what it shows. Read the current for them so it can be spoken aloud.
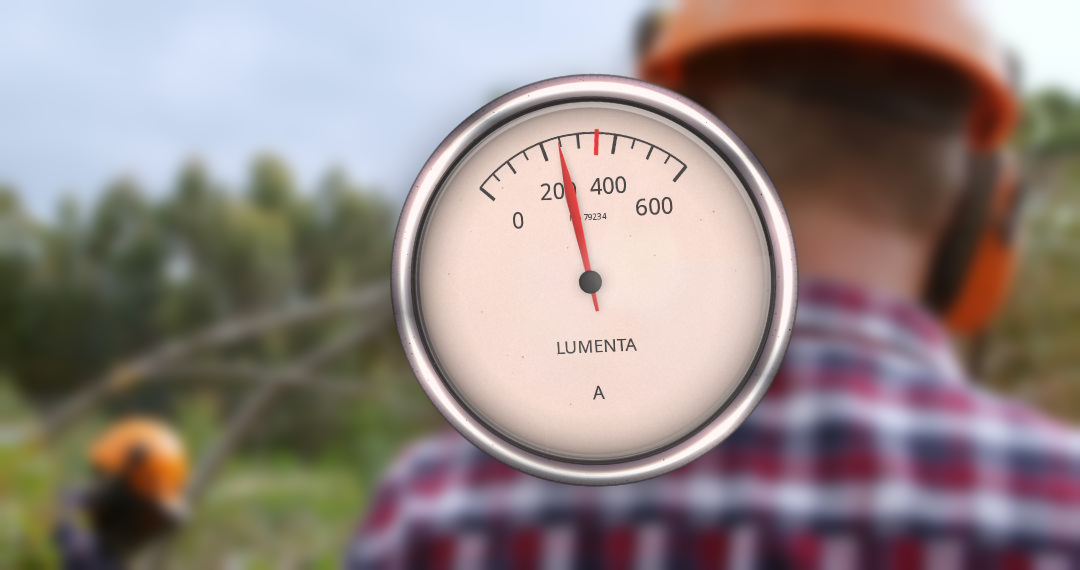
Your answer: 250 A
